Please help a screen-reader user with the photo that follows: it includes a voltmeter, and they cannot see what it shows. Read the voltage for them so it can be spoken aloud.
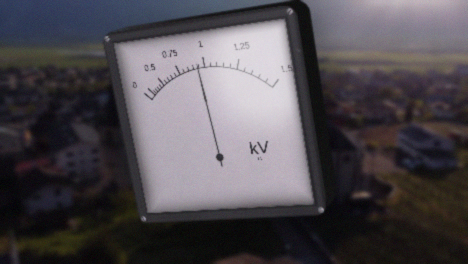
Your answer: 0.95 kV
